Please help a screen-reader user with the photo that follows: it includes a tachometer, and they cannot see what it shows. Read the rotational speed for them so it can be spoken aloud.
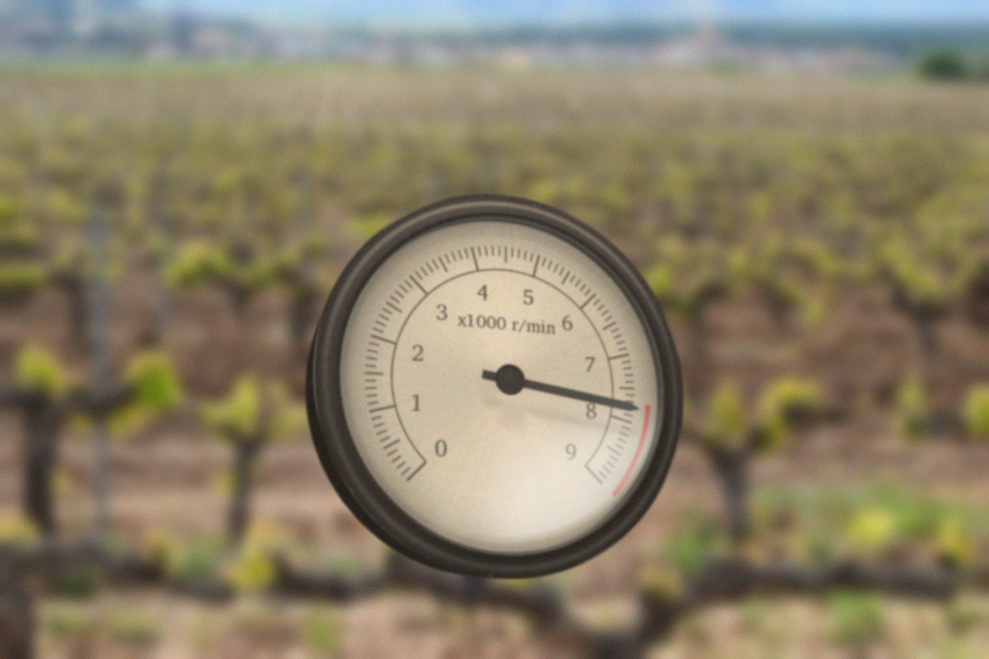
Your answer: 7800 rpm
